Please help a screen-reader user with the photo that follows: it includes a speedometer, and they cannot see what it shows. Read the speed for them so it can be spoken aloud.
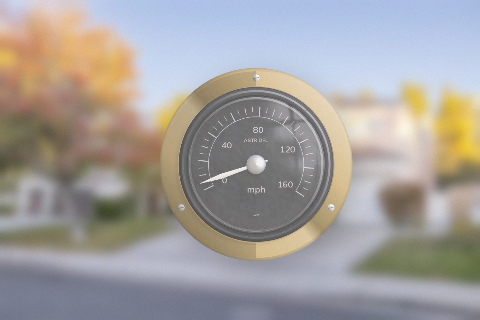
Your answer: 5 mph
